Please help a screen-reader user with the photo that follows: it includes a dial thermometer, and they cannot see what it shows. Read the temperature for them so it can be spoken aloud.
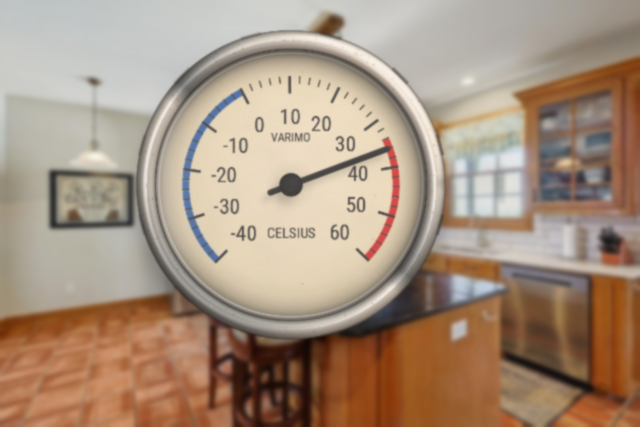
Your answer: 36 °C
